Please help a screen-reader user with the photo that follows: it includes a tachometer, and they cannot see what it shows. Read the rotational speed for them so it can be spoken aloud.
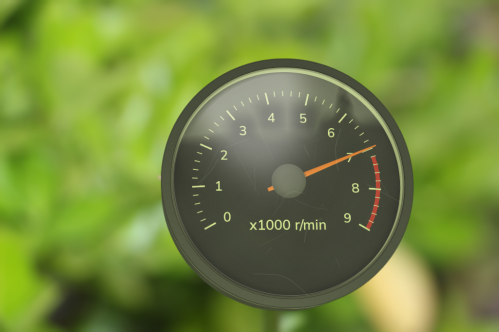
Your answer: 7000 rpm
